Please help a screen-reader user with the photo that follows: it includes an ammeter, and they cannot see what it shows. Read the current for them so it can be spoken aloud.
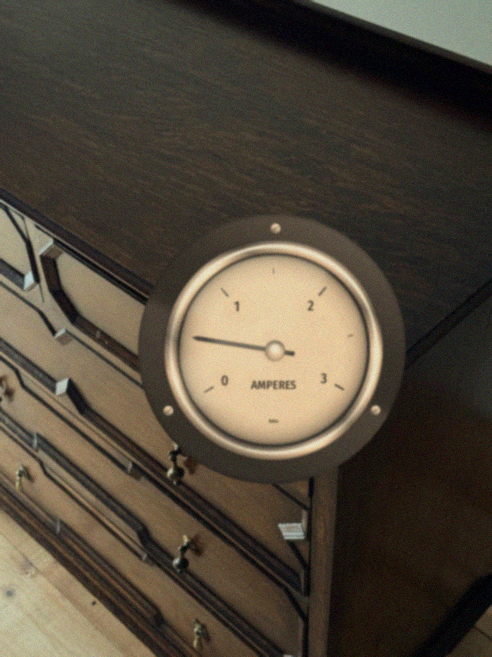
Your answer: 0.5 A
